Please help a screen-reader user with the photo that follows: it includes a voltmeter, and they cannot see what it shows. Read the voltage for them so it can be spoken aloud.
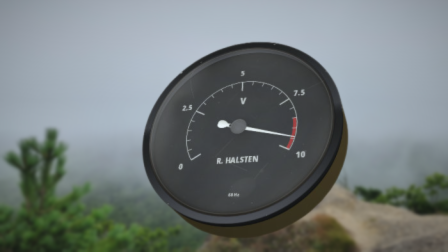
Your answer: 9.5 V
